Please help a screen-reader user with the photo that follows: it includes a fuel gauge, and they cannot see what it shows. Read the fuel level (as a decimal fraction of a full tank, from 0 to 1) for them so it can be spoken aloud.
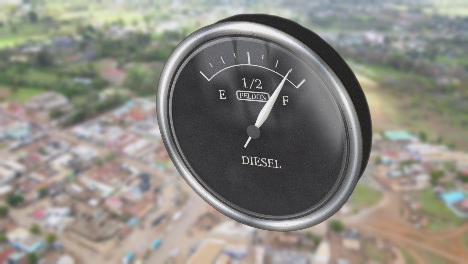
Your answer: 0.875
